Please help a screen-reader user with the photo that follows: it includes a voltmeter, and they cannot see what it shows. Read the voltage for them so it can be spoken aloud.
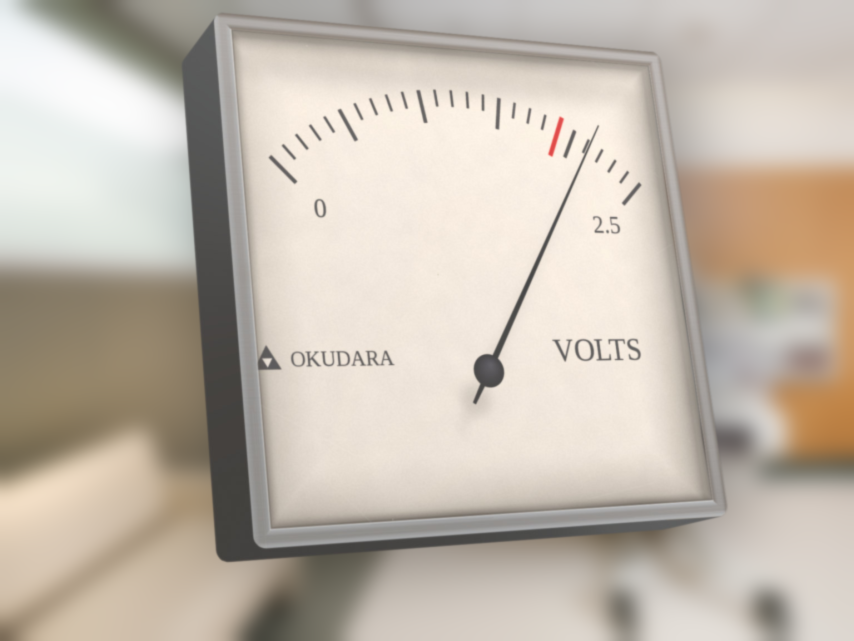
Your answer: 2.1 V
